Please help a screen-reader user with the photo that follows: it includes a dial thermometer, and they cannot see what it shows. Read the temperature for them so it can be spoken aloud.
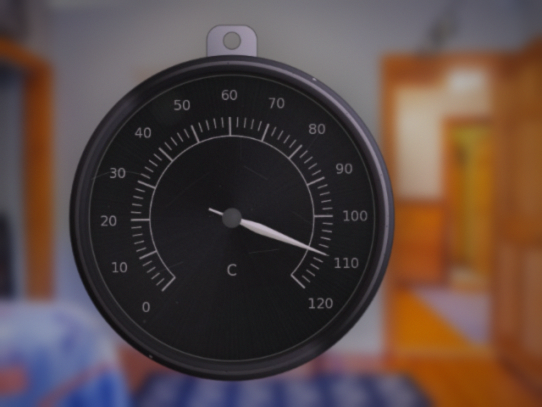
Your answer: 110 °C
